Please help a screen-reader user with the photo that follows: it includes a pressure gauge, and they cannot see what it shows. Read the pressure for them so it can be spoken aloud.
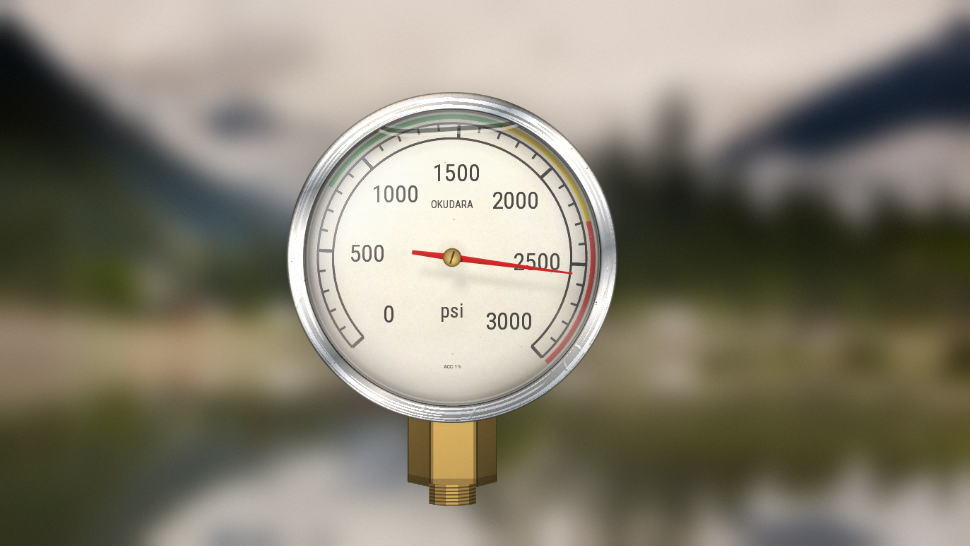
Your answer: 2550 psi
